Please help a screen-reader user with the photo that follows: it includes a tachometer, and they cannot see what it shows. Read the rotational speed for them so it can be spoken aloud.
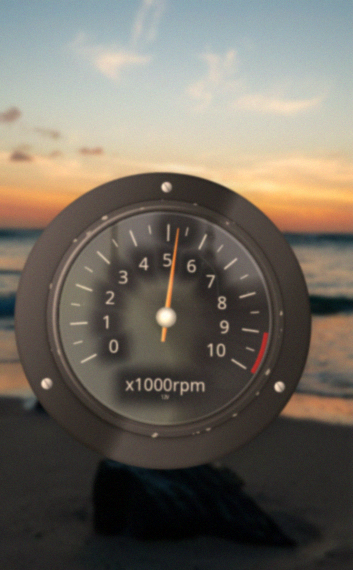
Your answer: 5250 rpm
